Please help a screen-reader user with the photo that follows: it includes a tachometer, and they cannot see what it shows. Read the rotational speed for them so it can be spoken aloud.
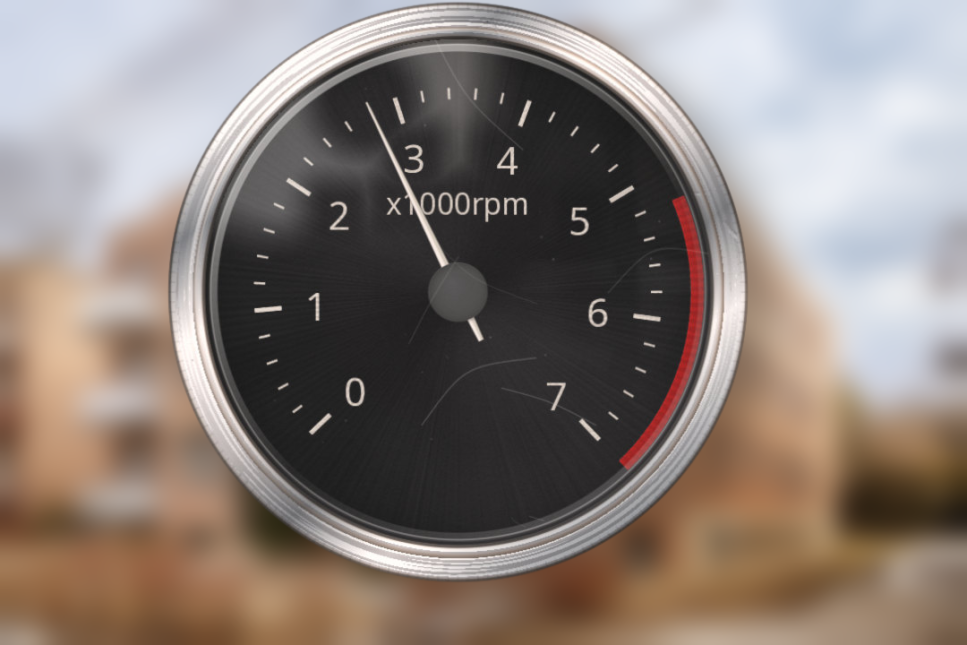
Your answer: 2800 rpm
